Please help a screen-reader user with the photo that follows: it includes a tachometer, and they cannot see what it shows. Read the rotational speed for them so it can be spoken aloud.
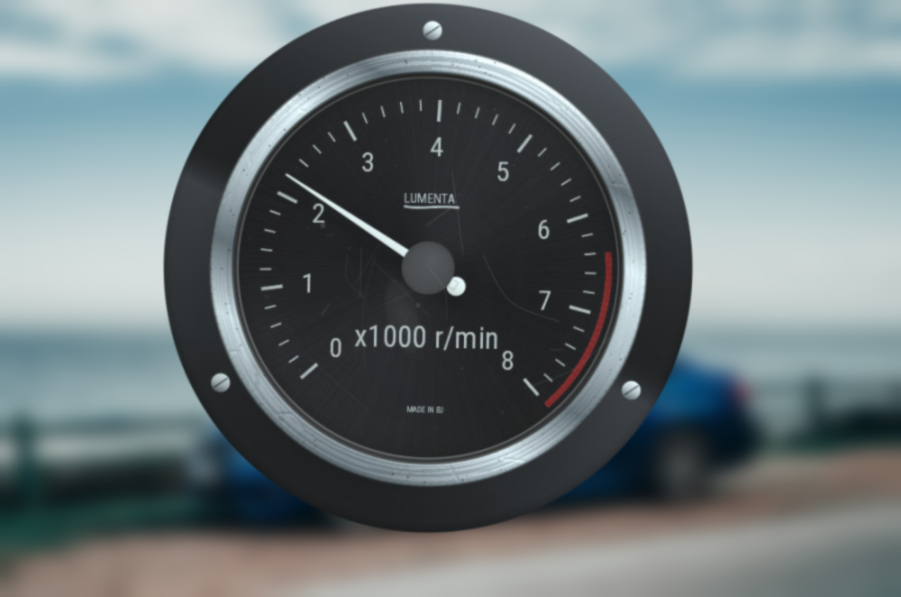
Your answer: 2200 rpm
